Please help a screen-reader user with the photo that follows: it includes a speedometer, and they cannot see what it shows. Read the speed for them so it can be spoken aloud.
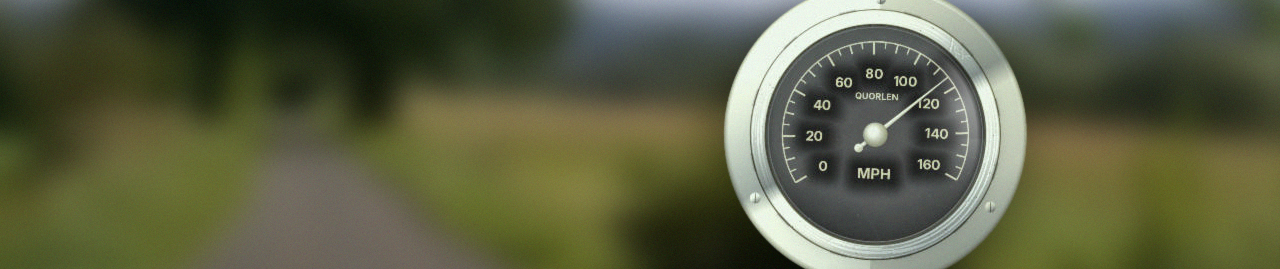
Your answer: 115 mph
